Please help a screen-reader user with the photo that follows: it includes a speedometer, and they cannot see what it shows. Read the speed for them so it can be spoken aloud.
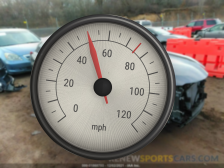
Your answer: 50 mph
